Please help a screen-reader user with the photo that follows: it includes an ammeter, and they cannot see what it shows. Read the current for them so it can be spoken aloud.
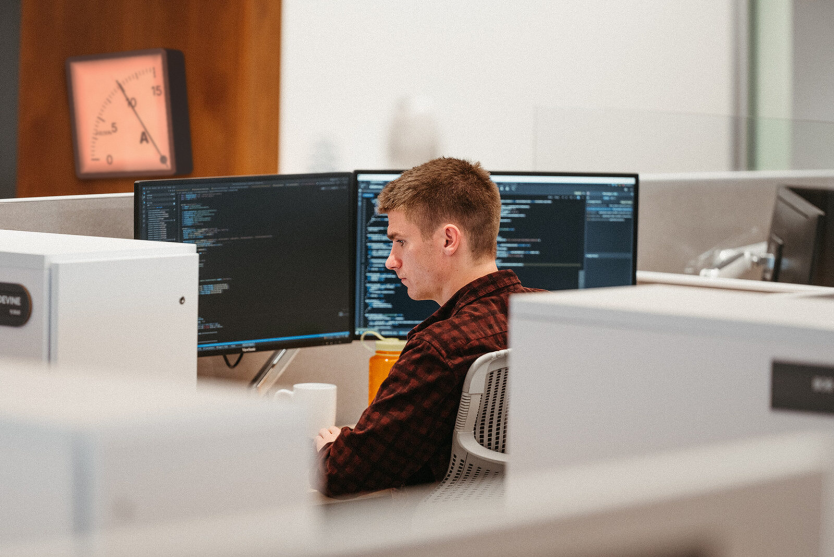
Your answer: 10 A
